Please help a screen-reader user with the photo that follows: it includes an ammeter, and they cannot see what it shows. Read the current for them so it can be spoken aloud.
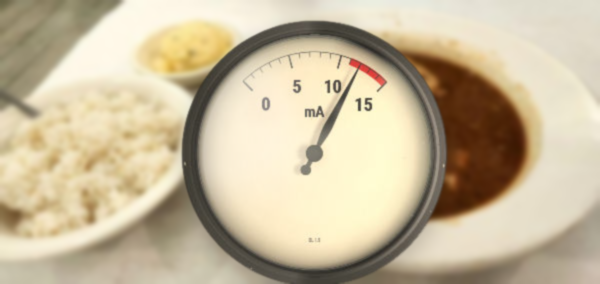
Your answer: 12 mA
